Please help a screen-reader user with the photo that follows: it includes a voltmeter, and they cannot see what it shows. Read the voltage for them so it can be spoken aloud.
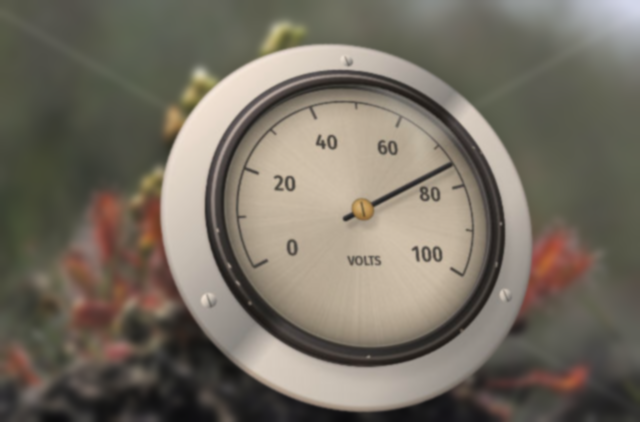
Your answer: 75 V
